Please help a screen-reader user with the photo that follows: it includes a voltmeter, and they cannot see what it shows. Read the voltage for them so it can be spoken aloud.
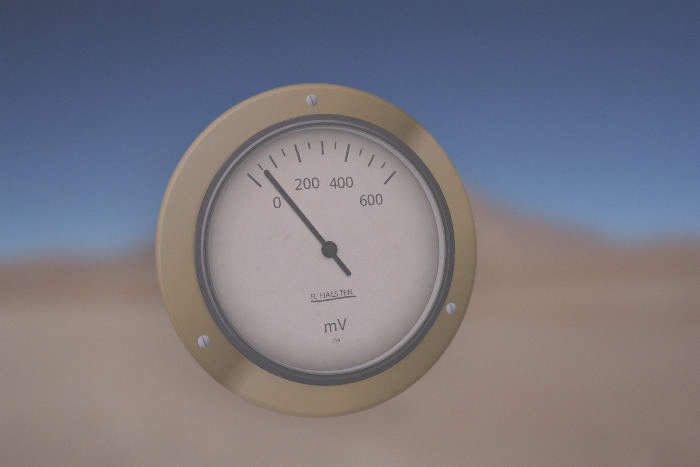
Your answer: 50 mV
